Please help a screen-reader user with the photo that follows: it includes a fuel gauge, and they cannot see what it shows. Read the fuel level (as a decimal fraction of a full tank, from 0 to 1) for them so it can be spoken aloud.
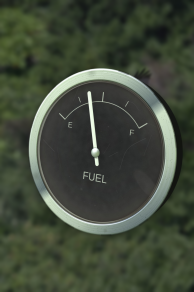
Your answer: 0.375
